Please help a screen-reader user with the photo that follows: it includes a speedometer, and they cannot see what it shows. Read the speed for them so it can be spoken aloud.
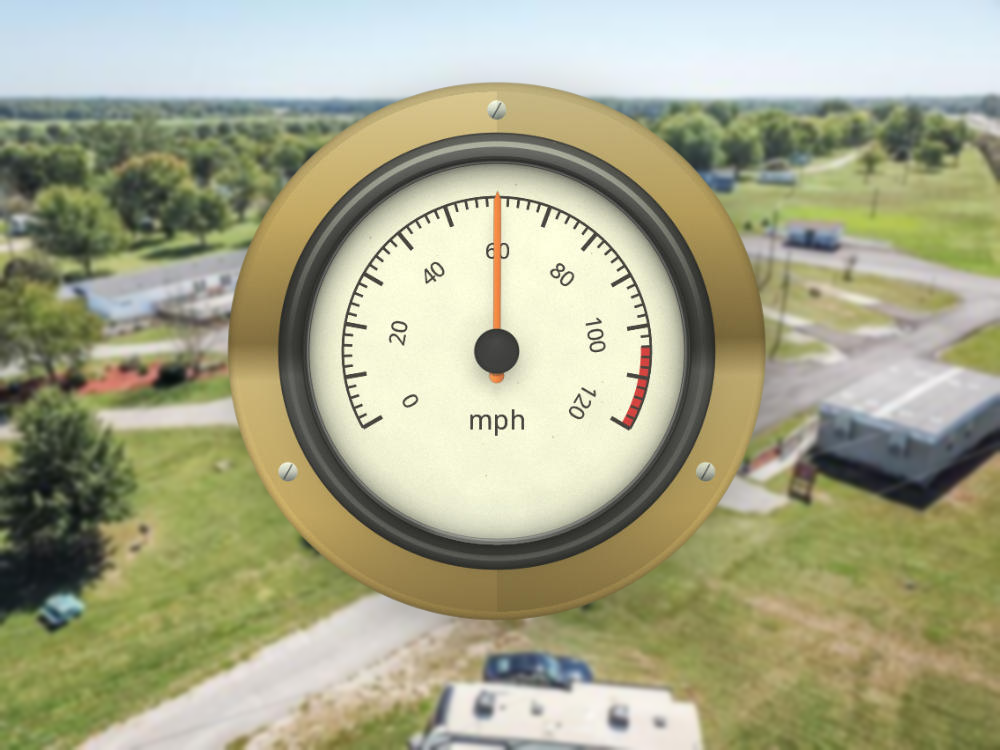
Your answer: 60 mph
